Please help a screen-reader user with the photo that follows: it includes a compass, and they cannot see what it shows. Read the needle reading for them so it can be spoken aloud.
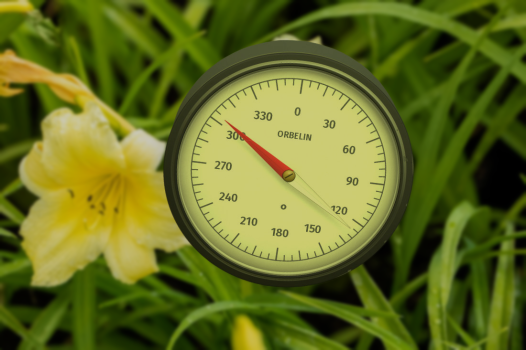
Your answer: 305 °
